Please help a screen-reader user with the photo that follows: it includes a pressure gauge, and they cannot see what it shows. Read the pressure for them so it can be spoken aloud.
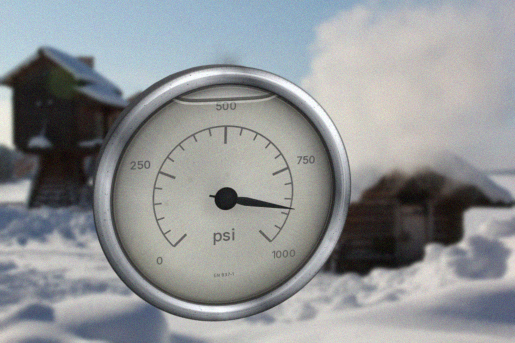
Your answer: 875 psi
